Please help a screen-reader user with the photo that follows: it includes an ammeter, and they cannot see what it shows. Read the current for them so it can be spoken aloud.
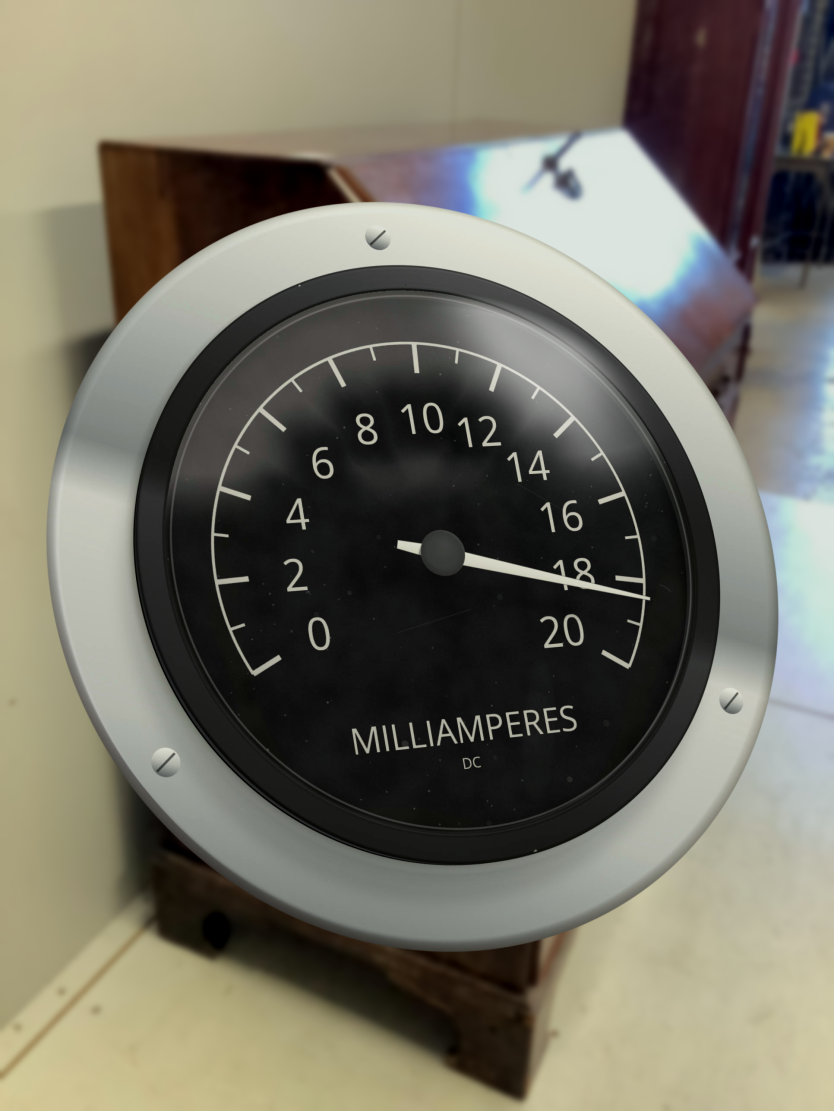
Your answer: 18.5 mA
